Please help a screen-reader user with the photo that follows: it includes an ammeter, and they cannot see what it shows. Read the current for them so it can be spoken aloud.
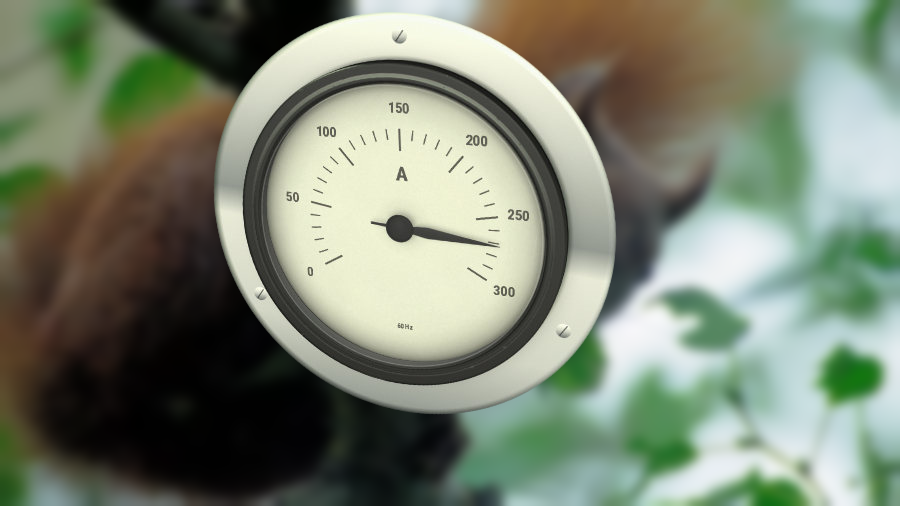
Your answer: 270 A
